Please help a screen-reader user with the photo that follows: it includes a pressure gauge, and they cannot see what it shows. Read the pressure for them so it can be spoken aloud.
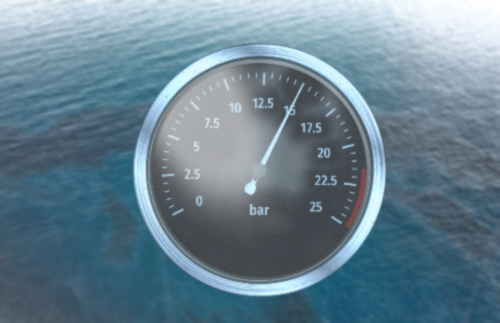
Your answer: 15 bar
